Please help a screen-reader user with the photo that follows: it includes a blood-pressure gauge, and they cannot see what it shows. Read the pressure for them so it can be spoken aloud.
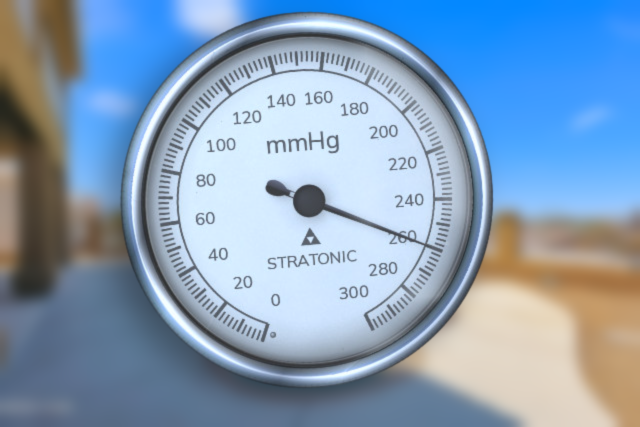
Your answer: 260 mmHg
